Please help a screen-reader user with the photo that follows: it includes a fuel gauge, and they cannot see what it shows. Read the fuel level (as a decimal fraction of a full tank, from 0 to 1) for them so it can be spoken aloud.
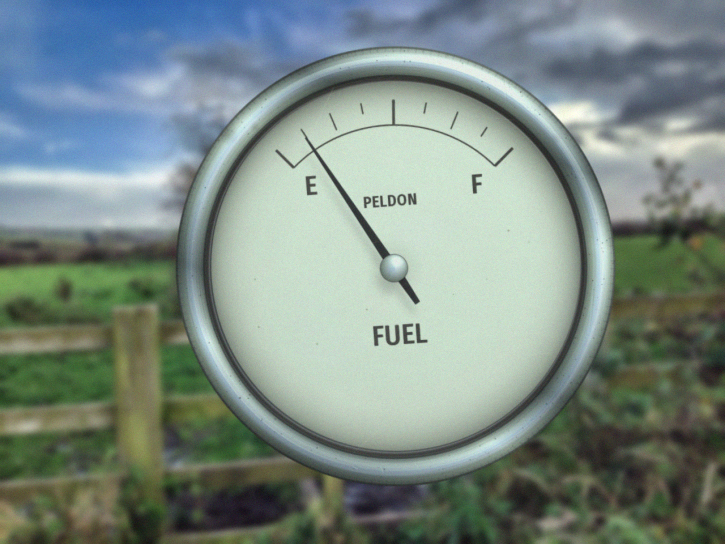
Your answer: 0.125
